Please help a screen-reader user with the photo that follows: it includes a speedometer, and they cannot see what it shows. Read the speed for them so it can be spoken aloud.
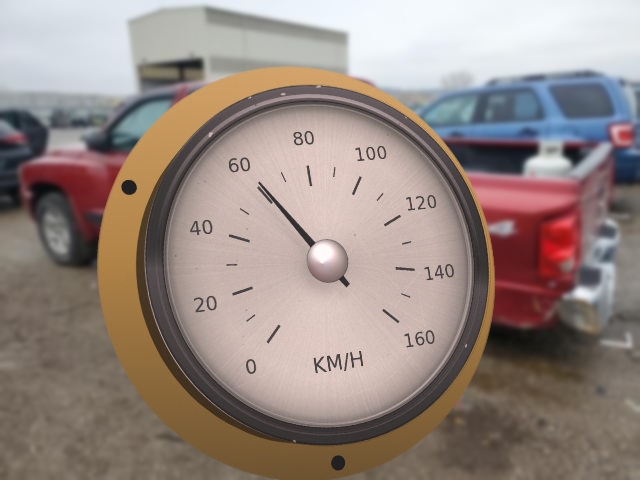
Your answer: 60 km/h
